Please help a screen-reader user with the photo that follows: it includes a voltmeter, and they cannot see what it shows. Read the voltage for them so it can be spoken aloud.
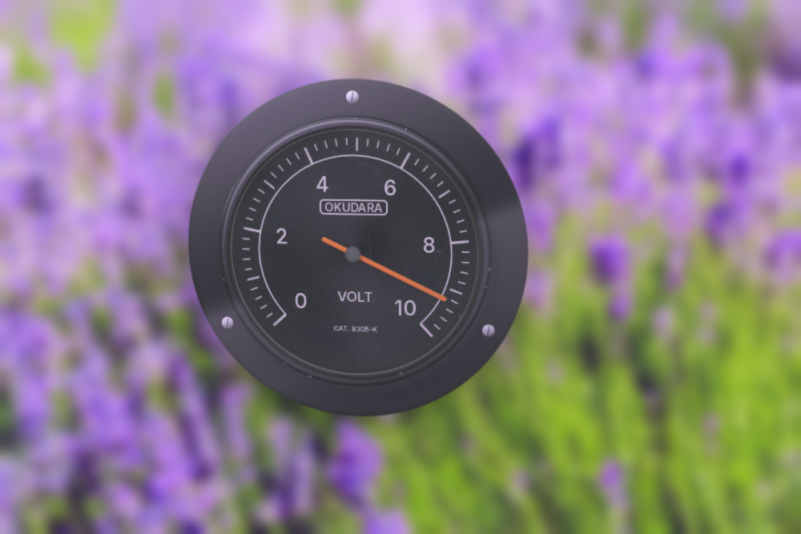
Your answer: 9.2 V
